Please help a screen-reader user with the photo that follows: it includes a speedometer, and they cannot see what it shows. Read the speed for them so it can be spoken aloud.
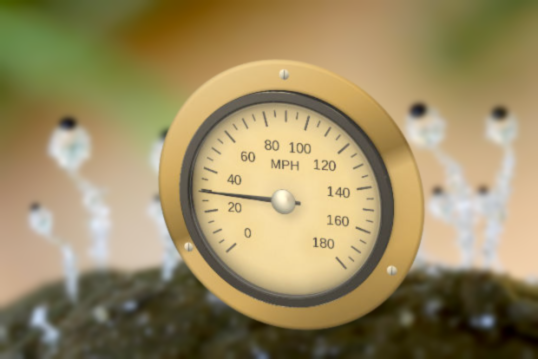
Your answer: 30 mph
